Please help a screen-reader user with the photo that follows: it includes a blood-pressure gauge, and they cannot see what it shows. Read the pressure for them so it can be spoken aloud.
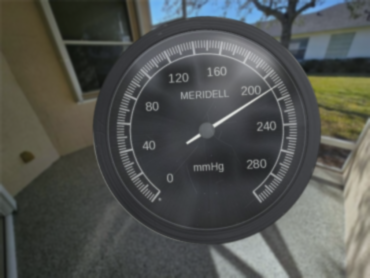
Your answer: 210 mmHg
